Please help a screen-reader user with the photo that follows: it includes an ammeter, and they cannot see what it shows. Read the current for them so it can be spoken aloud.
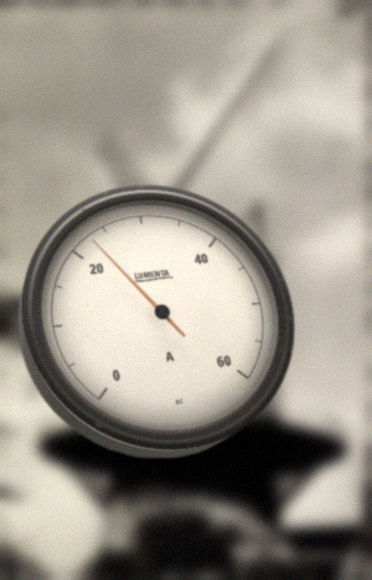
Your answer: 22.5 A
